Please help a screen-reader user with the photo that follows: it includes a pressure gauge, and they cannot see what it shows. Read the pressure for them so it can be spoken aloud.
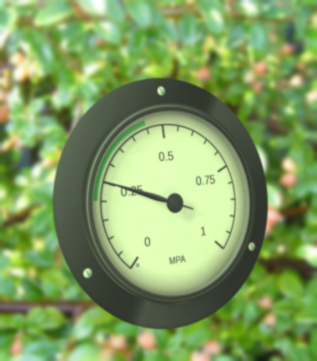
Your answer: 0.25 MPa
